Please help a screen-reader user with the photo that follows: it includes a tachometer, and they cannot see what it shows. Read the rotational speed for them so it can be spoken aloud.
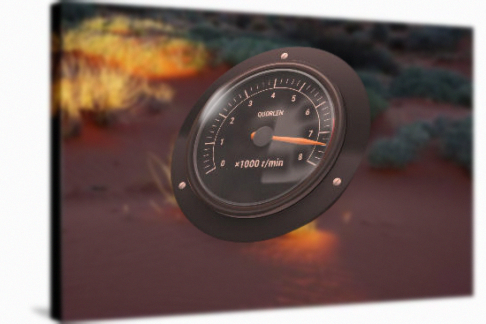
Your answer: 7400 rpm
